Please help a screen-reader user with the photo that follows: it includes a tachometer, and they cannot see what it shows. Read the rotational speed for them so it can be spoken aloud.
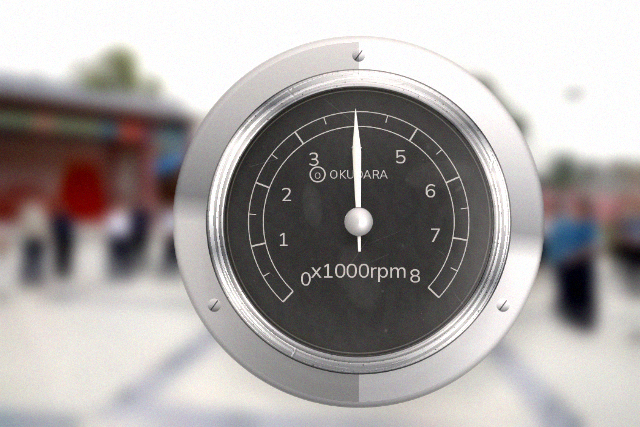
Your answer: 4000 rpm
